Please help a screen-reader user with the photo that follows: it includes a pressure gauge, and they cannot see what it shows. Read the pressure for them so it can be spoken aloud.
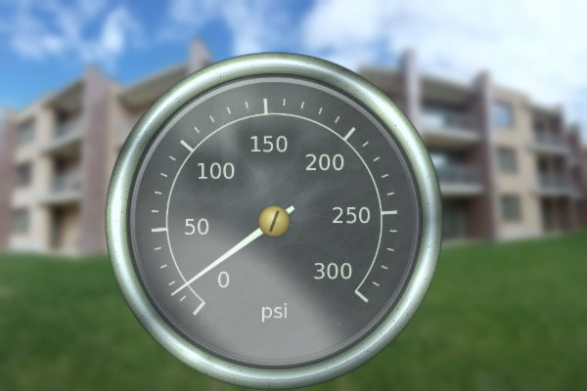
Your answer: 15 psi
